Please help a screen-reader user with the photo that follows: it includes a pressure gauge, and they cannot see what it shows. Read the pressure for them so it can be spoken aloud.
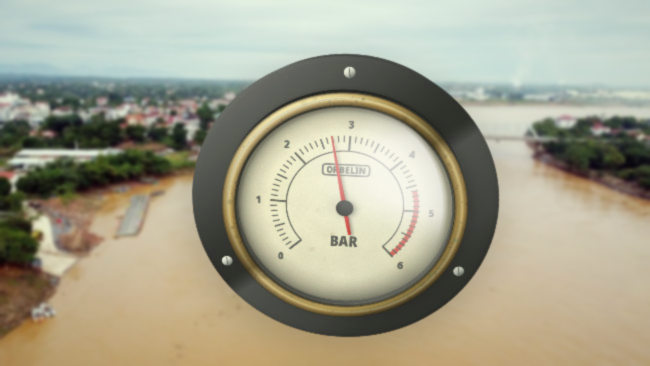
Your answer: 2.7 bar
